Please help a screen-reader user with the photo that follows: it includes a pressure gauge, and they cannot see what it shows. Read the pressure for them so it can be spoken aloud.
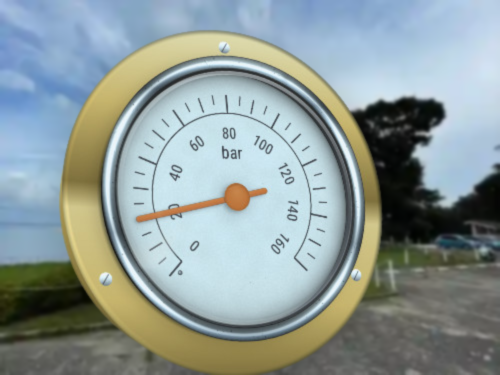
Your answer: 20 bar
